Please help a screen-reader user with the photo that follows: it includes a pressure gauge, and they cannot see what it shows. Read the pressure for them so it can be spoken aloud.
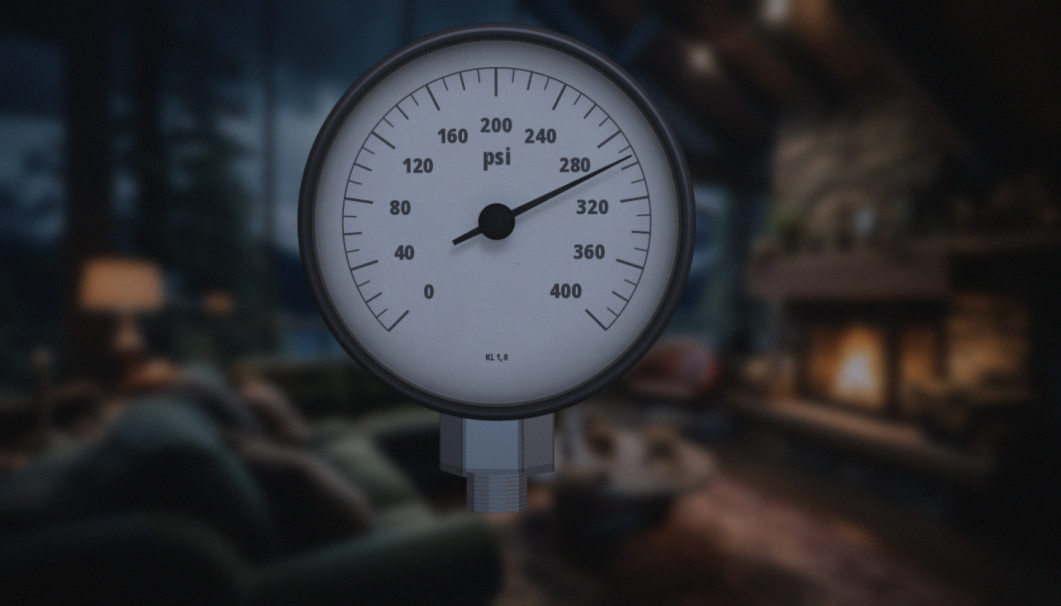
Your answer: 295 psi
